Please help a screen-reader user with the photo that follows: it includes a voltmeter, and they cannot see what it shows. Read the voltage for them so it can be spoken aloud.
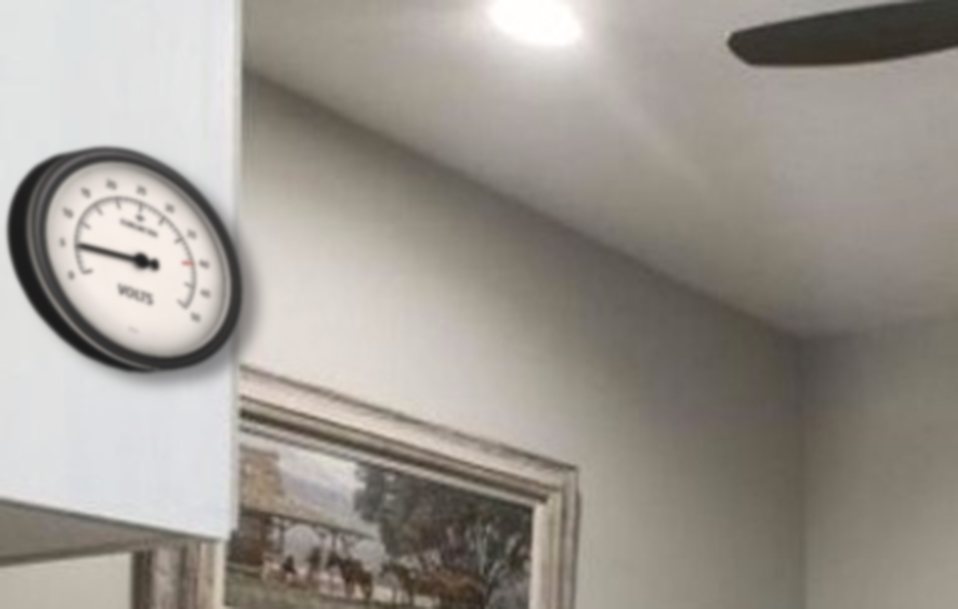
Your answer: 5 V
